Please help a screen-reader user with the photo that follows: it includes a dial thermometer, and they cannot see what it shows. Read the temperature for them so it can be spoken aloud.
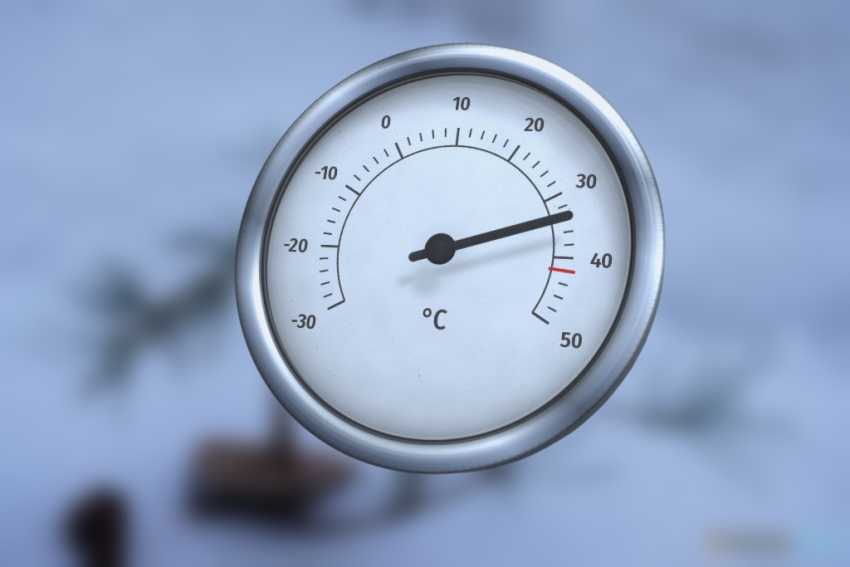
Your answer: 34 °C
